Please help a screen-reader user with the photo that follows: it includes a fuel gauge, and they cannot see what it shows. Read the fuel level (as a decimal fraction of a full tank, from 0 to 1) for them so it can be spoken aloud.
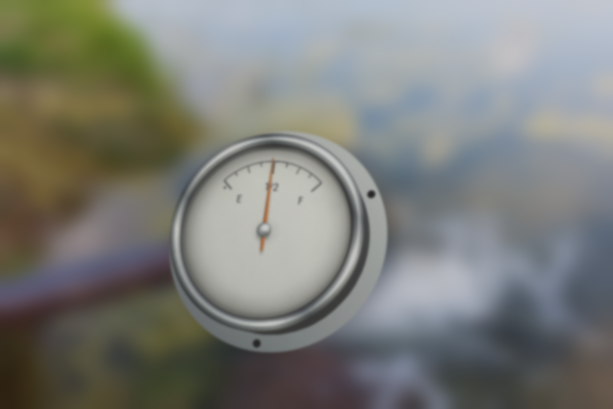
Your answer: 0.5
